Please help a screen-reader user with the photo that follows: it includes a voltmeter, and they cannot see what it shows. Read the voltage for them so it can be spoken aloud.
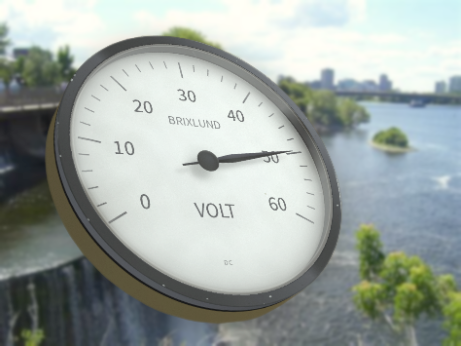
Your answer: 50 V
